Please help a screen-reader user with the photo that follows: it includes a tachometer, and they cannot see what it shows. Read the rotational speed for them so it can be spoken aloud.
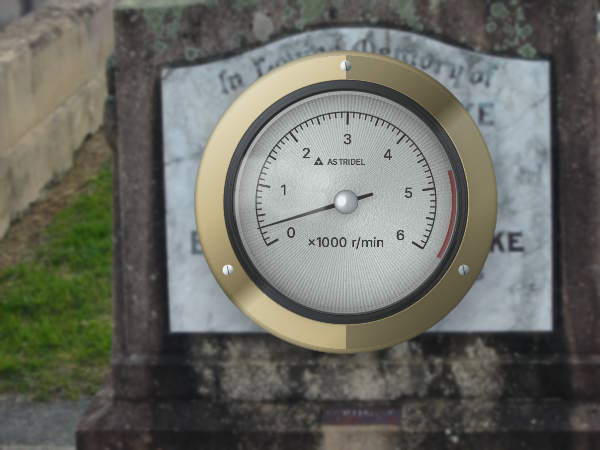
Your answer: 300 rpm
